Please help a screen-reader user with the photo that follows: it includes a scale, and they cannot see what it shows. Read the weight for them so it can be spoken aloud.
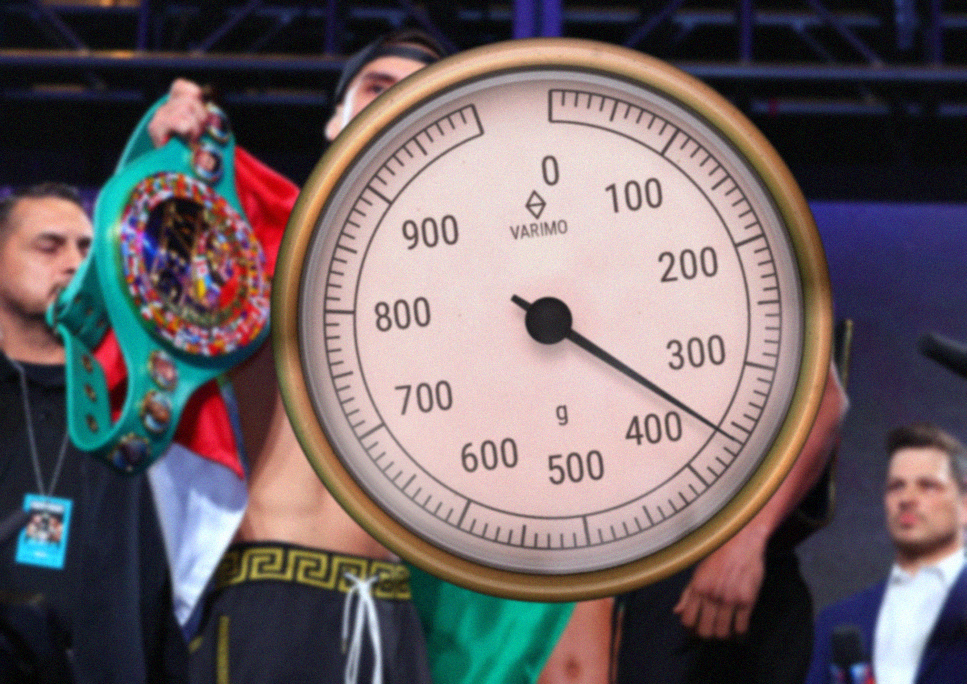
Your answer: 360 g
